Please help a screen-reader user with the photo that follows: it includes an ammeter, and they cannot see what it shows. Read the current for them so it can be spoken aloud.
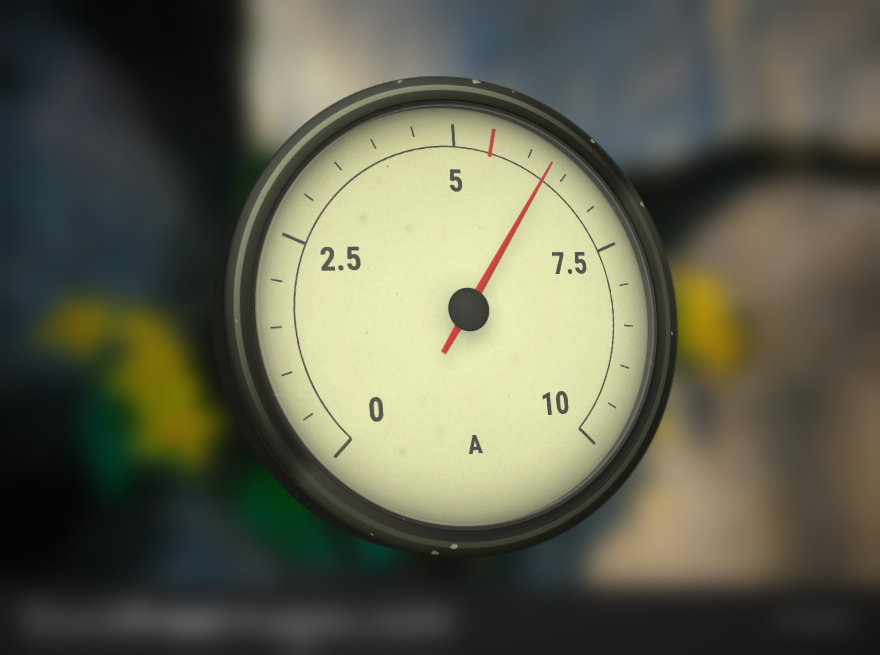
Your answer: 6.25 A
